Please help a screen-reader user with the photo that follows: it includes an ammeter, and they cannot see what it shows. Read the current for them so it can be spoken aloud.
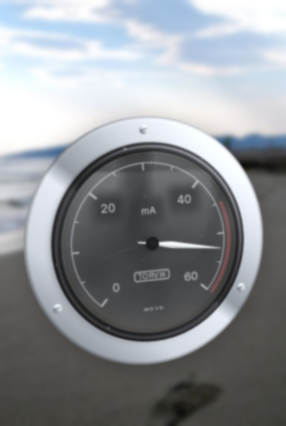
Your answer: 52.5 mA
